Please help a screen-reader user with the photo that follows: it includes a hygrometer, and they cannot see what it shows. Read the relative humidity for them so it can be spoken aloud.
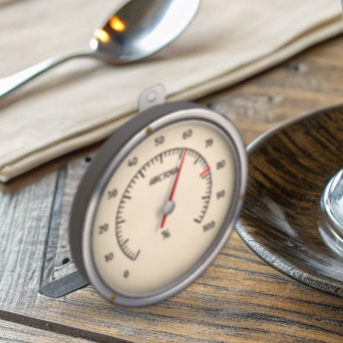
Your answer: 60 %
